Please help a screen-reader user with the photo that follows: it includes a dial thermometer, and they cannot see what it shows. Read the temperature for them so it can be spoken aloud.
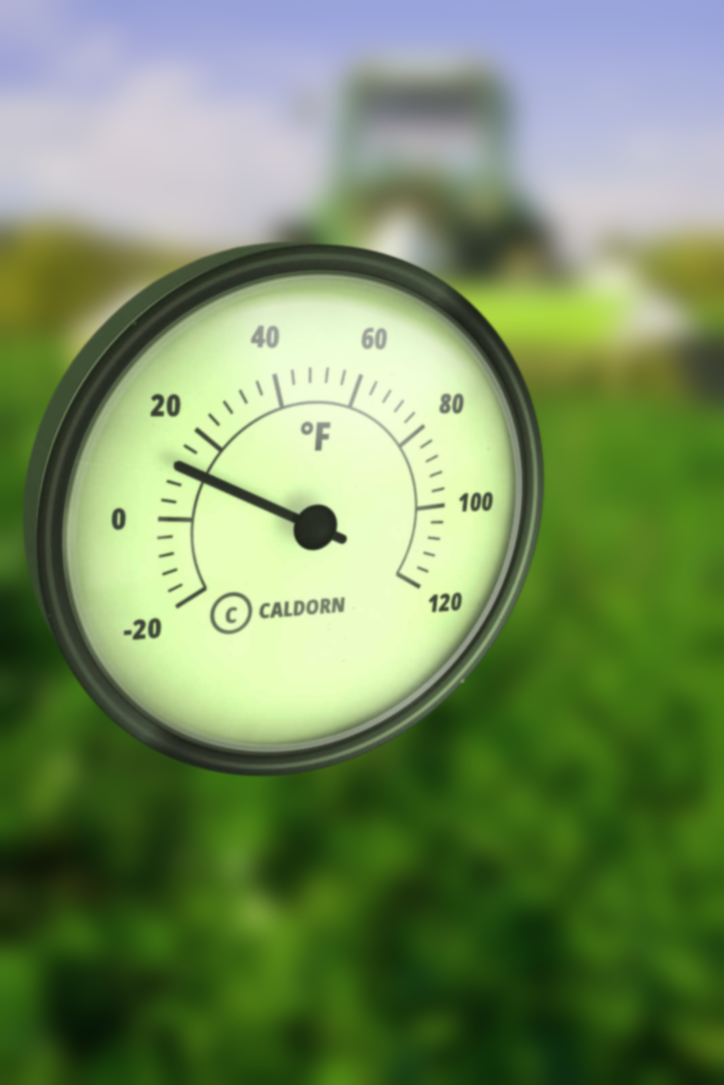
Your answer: 12 °F
